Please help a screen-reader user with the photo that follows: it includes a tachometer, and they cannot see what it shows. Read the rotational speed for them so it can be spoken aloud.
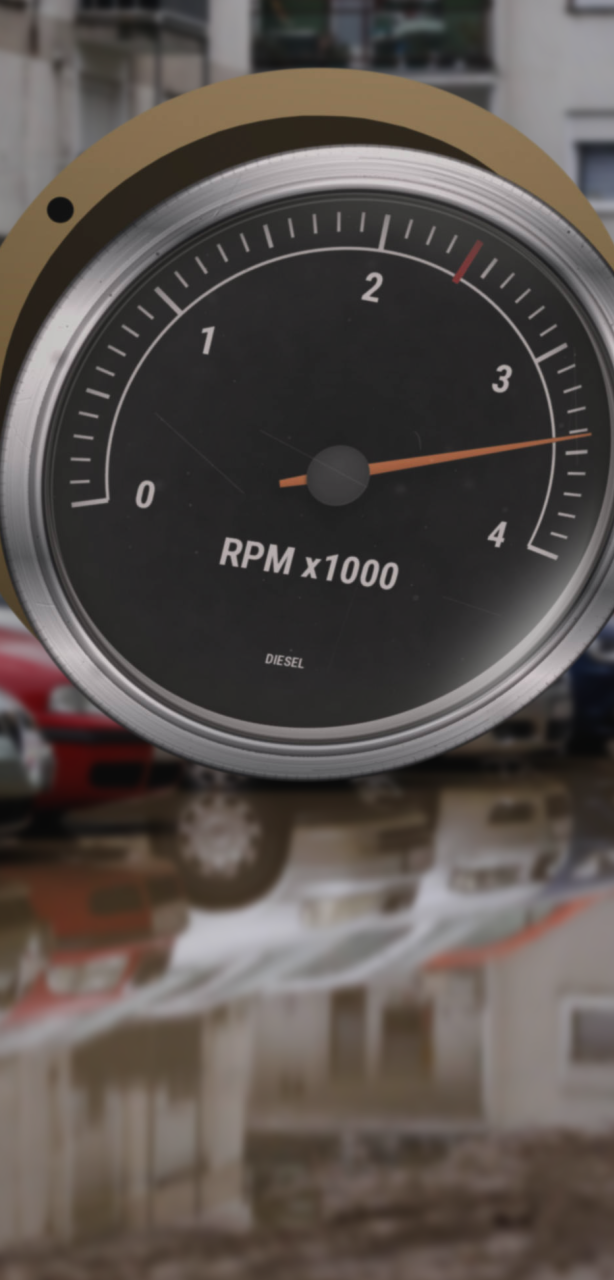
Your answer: 3400 rpm
